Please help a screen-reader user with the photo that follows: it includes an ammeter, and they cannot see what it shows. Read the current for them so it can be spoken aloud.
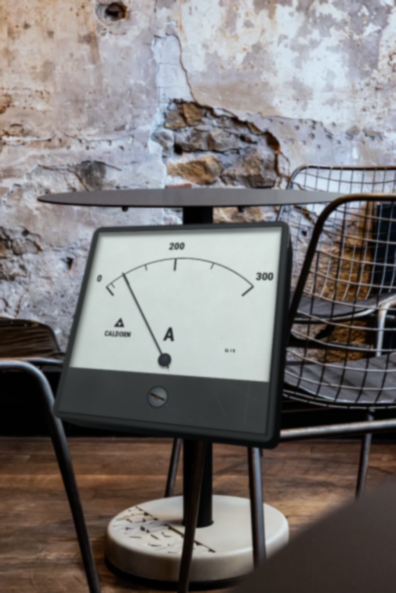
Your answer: 100 A
